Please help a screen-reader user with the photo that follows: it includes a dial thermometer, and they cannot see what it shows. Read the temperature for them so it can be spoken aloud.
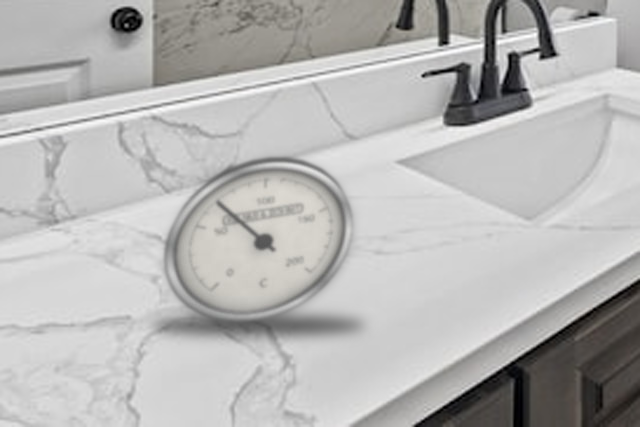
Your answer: 70 °C
